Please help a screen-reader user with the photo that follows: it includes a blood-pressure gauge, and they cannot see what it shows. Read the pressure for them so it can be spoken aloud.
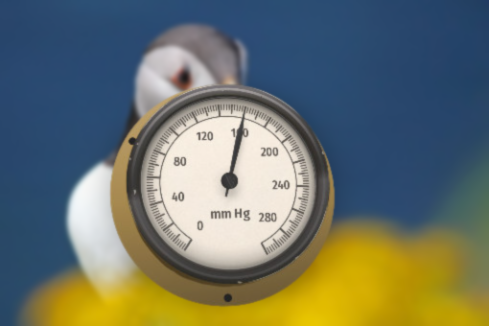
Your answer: 160 mmHg
